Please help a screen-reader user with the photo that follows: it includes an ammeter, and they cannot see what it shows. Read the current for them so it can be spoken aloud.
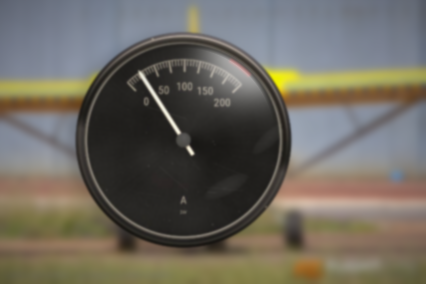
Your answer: 25 A
